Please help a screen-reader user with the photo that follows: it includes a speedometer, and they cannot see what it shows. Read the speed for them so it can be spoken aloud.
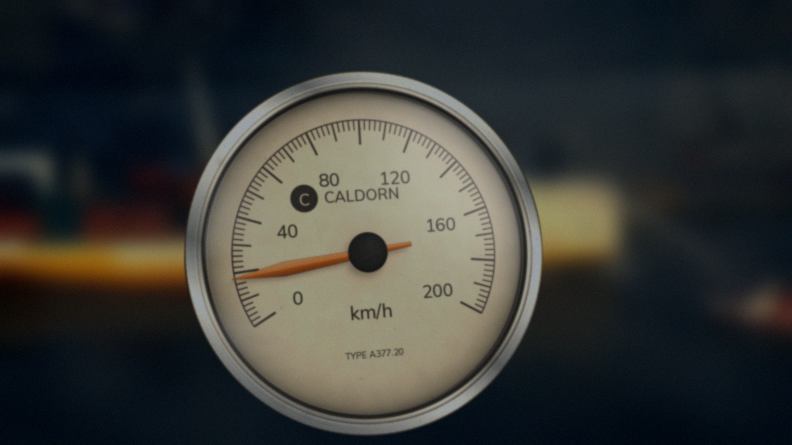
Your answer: 18 km/h
